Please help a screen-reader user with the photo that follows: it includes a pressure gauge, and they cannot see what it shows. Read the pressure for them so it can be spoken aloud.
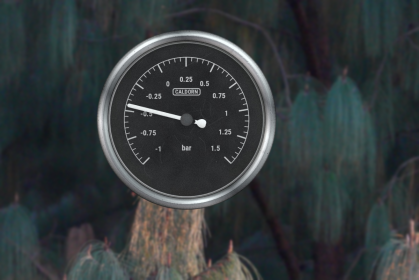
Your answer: -0.45 bar
